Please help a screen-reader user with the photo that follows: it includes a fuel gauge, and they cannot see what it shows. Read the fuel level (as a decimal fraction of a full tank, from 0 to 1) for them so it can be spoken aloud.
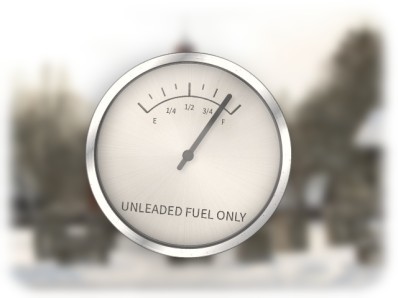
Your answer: 0.875
